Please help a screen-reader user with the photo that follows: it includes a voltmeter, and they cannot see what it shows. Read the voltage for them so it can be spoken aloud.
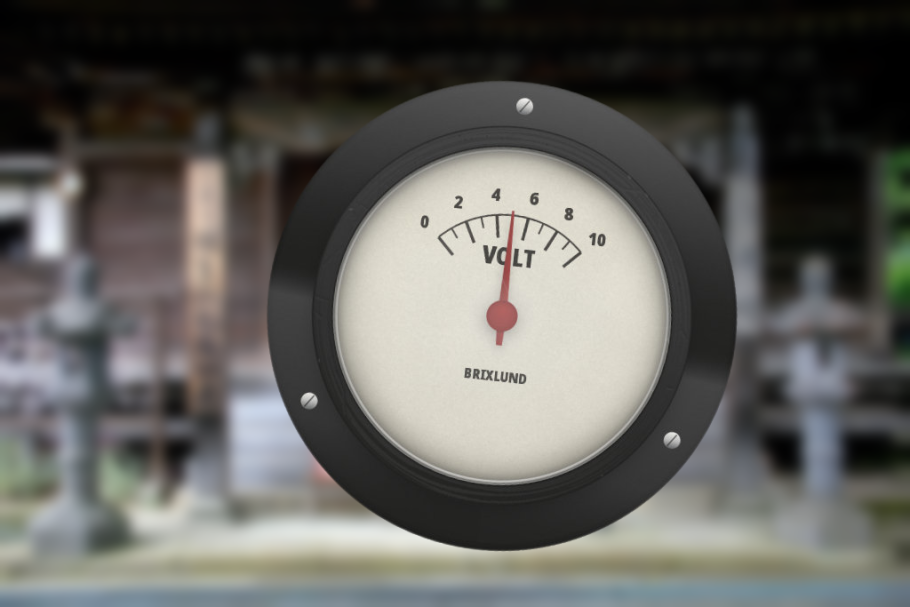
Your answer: 5 V
